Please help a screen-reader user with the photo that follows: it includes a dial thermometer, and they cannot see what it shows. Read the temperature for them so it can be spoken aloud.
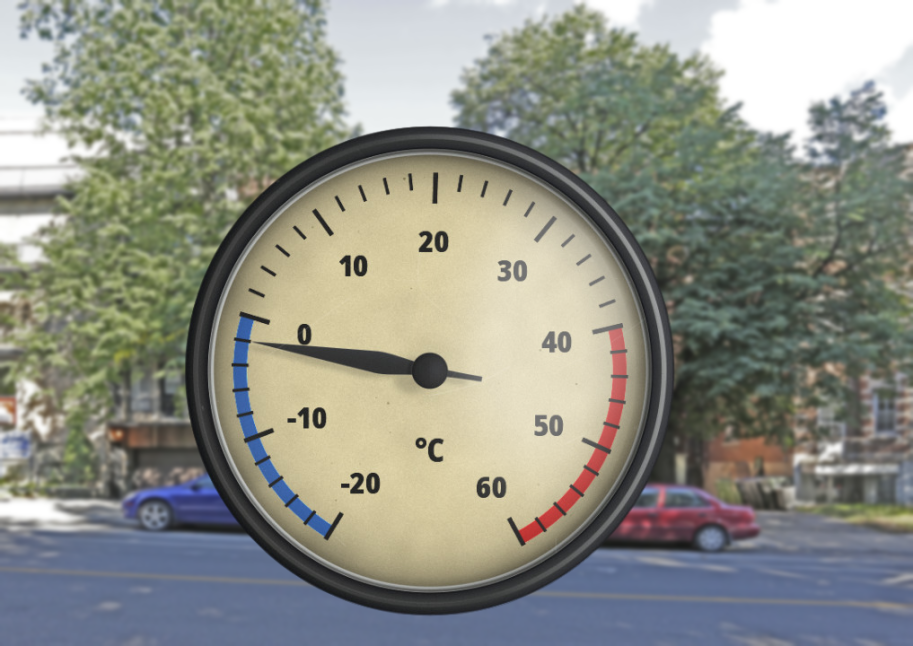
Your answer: -2 °C
